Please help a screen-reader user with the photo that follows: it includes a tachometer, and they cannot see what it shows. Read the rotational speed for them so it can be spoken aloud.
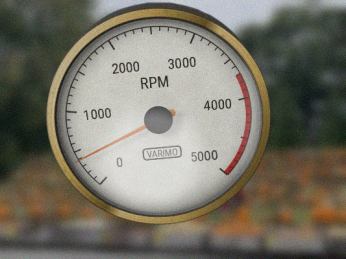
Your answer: 400 rpm
